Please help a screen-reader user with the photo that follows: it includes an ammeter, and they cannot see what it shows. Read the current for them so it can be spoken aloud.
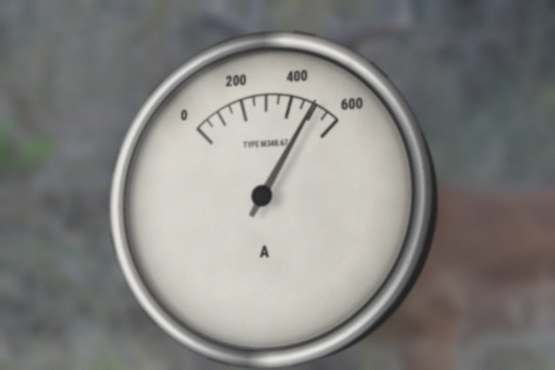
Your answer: 500 A
